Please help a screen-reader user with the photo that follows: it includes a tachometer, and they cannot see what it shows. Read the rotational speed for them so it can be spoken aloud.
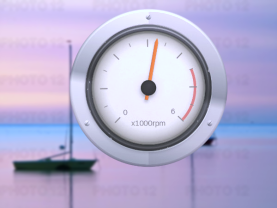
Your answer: 3250 rpm
